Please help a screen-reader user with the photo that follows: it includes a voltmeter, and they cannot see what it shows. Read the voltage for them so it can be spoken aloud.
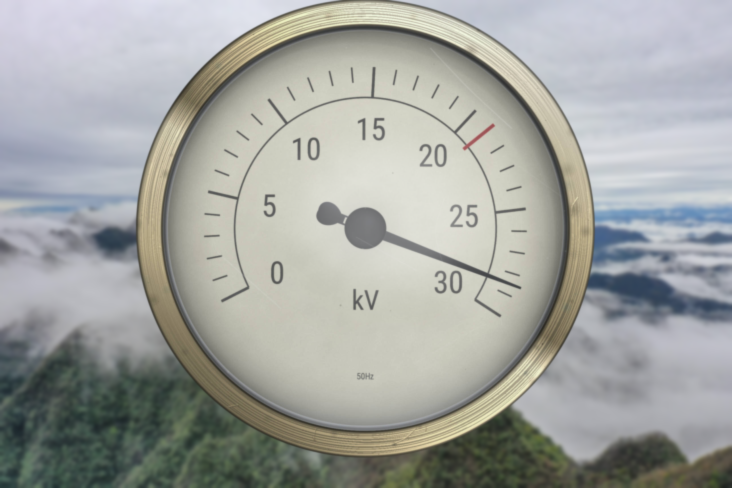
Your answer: 28.5 kV
